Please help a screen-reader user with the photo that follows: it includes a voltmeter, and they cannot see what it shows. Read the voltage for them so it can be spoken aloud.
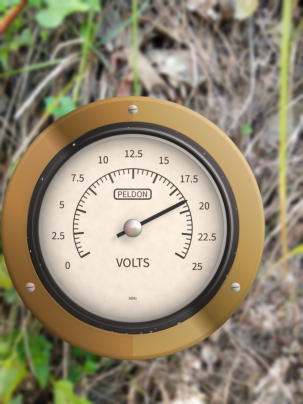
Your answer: 19 V
